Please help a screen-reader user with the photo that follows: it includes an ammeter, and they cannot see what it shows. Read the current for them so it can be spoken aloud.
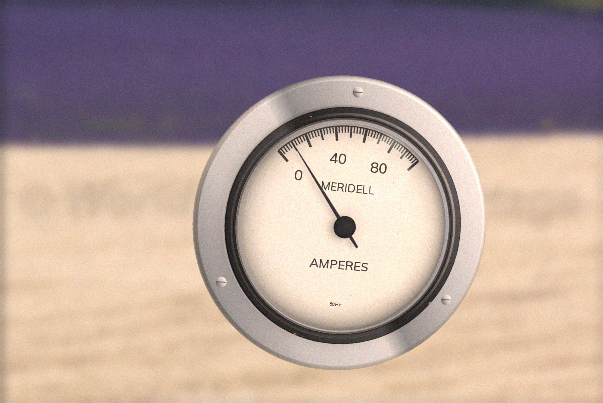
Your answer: 10 A
